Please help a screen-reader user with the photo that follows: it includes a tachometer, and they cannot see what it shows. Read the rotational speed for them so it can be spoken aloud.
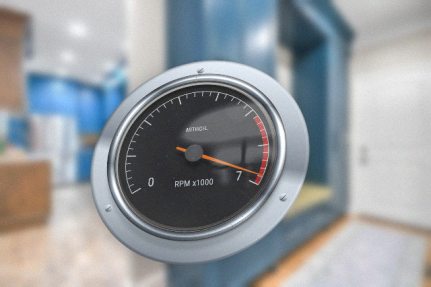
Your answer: 6800 rpm
